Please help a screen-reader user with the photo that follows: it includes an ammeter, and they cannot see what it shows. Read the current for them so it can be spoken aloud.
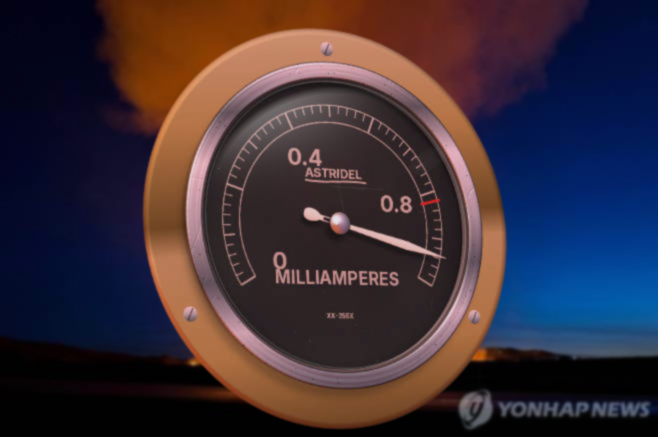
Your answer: 0.94 mA
